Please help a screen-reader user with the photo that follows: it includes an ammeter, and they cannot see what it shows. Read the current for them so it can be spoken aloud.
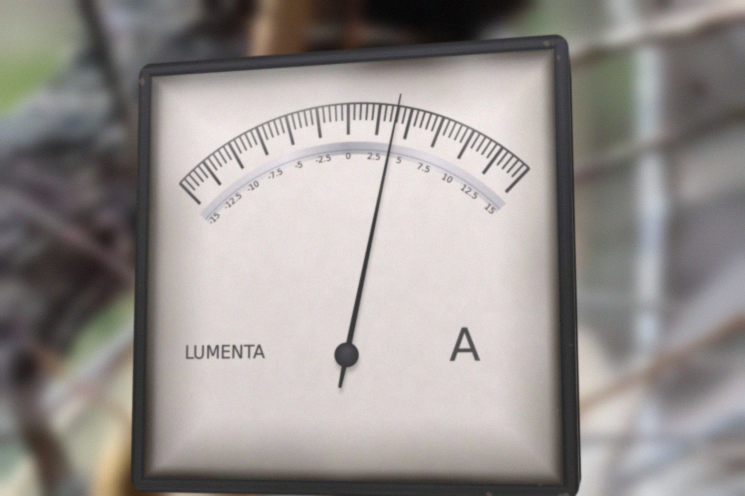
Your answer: 4 A
